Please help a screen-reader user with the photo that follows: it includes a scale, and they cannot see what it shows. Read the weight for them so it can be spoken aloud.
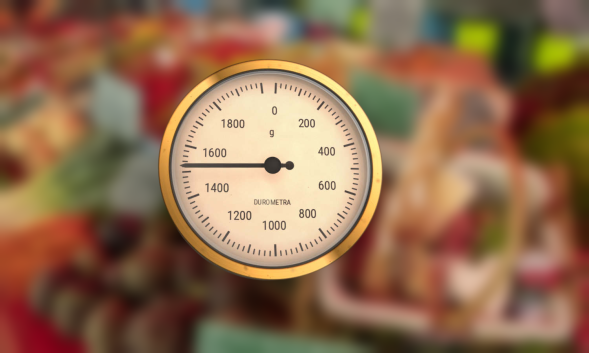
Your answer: 1520 g
